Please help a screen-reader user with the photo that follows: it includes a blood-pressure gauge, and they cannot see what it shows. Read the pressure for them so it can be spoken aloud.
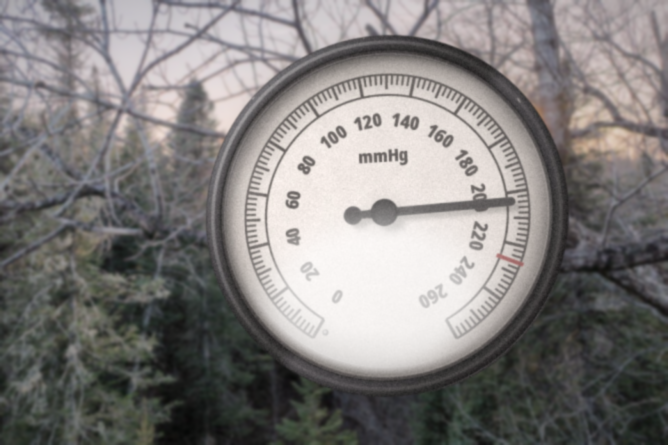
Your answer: 204 mmHg
